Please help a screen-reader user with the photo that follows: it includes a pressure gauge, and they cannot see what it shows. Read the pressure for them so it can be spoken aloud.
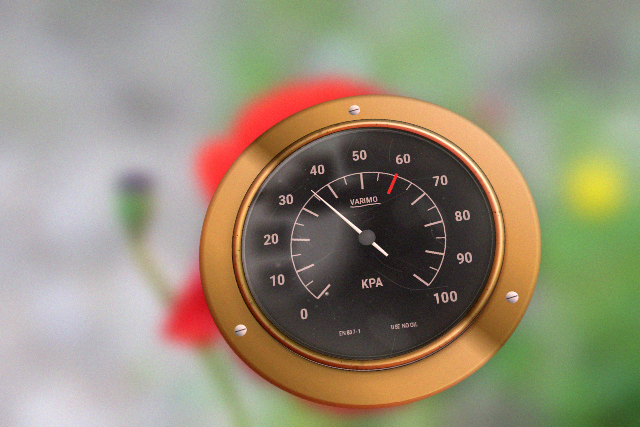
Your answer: 35 kPa
